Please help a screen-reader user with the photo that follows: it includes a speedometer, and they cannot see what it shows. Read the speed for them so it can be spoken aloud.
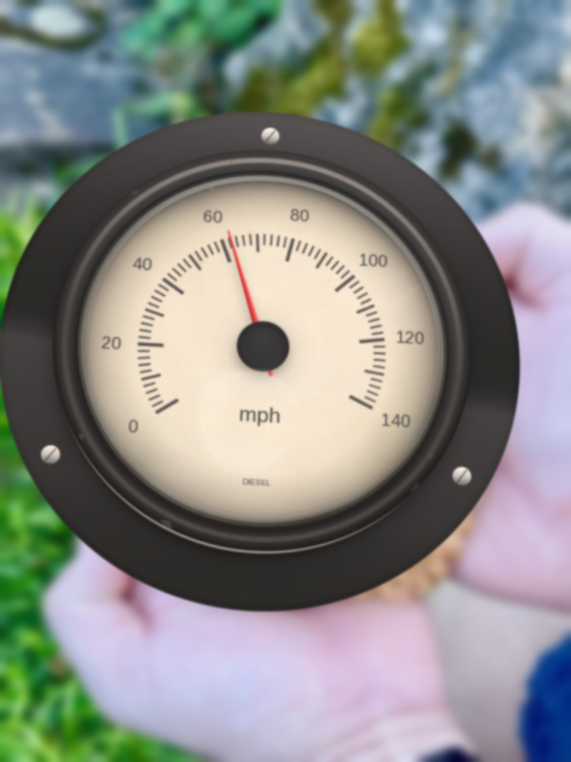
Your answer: 62 mph
